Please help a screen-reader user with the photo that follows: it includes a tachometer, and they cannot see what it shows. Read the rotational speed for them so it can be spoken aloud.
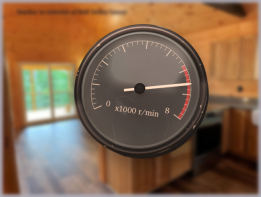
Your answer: 6600 rpm
